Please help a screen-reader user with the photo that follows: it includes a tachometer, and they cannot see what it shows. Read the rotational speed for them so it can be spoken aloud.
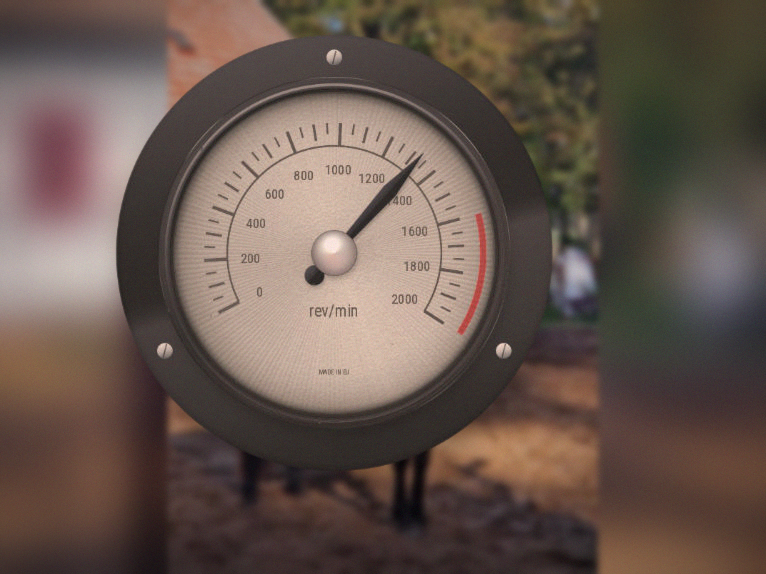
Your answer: 1325 rpm
